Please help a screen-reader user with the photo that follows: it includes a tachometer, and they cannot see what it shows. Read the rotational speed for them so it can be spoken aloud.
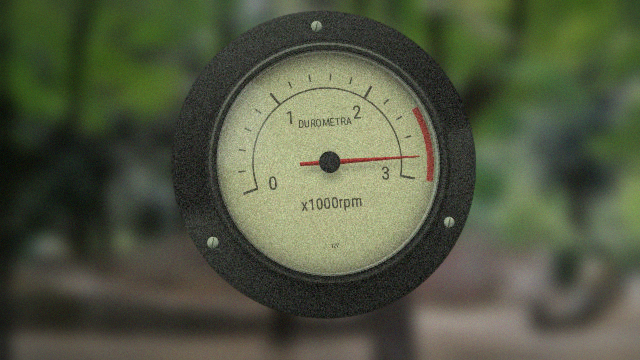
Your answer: 2800 rpm
